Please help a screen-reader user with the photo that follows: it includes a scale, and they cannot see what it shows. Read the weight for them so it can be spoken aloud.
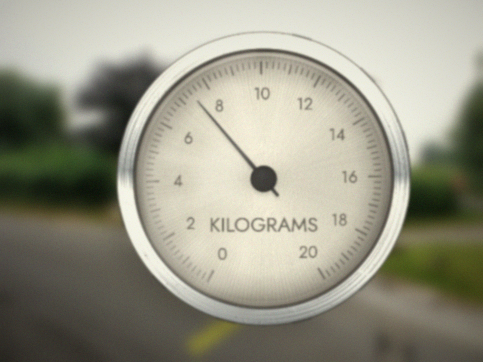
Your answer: 7.4 kg
